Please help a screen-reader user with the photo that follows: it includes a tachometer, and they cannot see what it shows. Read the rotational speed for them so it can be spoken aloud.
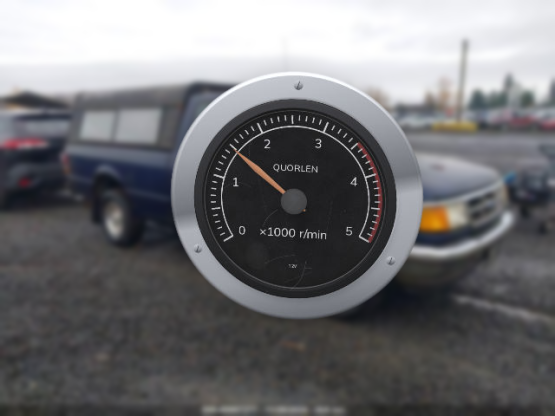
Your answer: 1500 rpm
